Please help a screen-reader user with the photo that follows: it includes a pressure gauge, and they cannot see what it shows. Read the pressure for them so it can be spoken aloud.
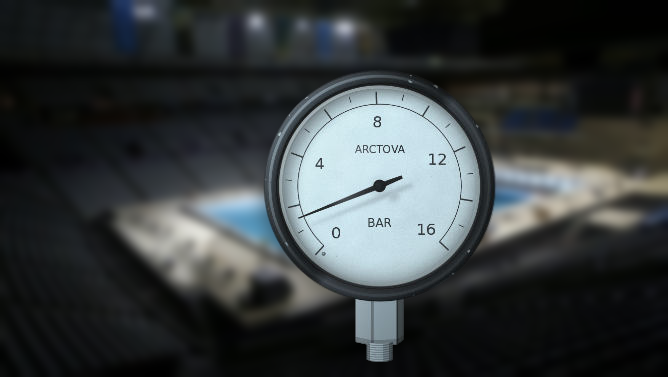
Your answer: 1.5 bar
